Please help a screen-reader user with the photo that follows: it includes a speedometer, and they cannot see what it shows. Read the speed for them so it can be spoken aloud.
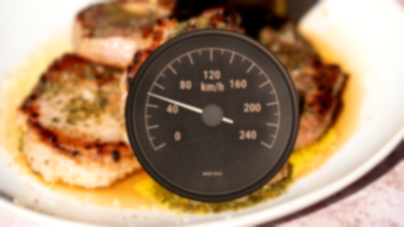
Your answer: 50 km/h
